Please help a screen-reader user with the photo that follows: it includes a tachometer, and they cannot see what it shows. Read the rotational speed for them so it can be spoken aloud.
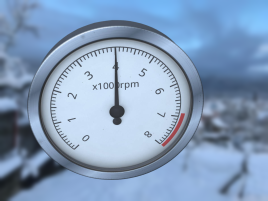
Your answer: 4000 rpm
